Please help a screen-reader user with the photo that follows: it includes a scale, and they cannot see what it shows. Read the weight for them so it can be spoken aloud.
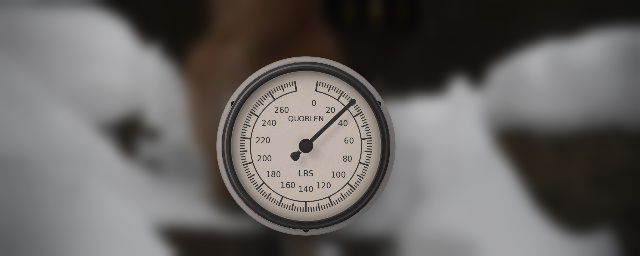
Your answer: 30 lb
